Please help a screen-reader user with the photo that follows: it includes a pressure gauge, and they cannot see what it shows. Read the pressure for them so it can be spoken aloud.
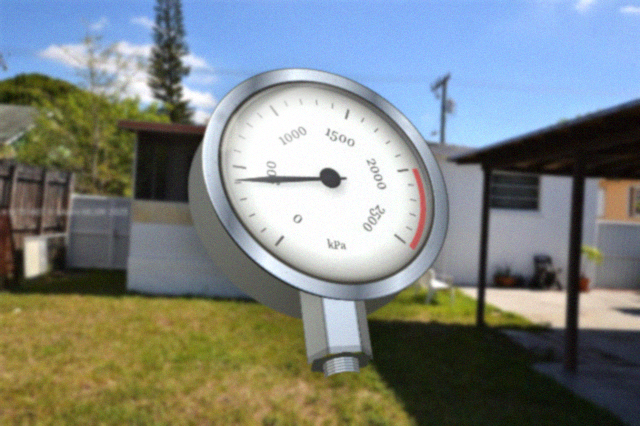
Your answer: 400 kPa
